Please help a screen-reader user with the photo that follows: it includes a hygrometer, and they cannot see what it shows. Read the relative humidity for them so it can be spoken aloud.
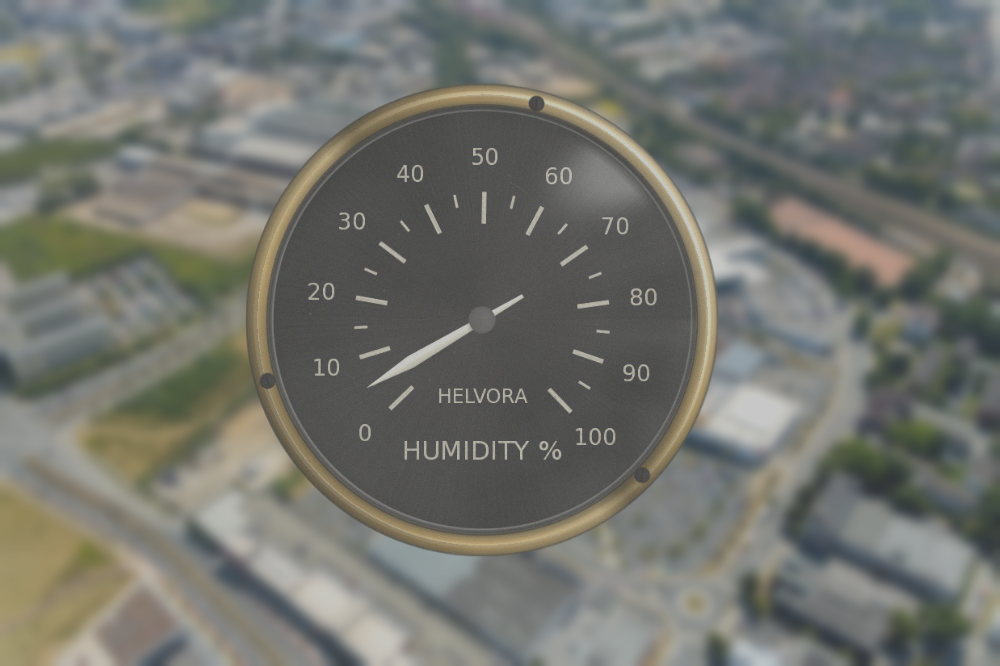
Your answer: 5 %
